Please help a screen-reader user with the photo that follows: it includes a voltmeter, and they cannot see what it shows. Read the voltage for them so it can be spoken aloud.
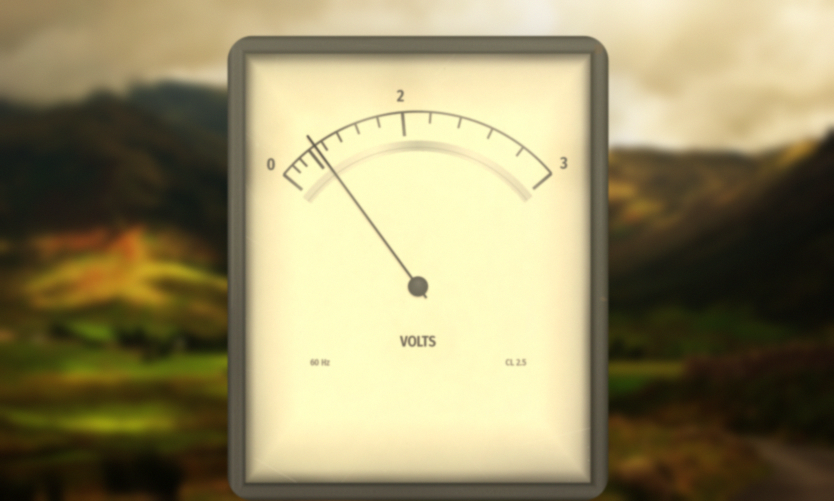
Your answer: 1.1 V
